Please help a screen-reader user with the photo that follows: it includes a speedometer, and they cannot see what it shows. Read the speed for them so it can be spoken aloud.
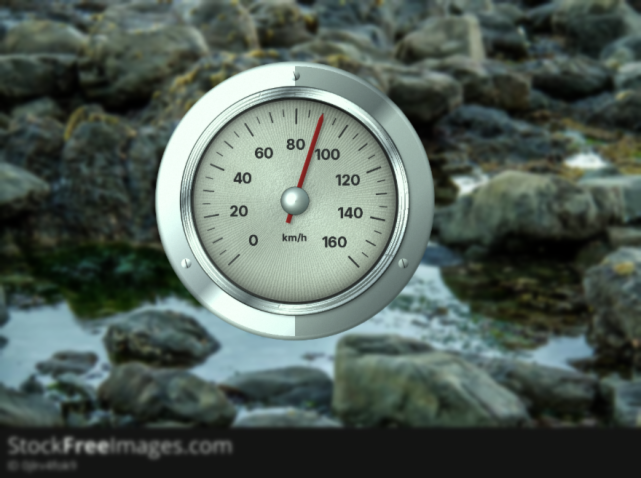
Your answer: 90 km/h
